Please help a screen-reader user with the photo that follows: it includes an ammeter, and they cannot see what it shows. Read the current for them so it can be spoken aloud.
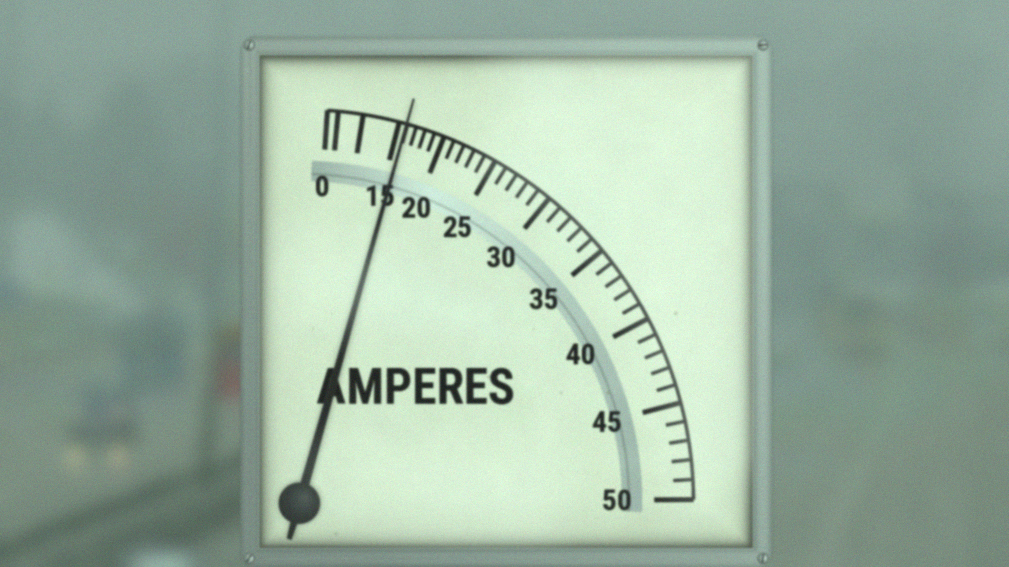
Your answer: 16 A
